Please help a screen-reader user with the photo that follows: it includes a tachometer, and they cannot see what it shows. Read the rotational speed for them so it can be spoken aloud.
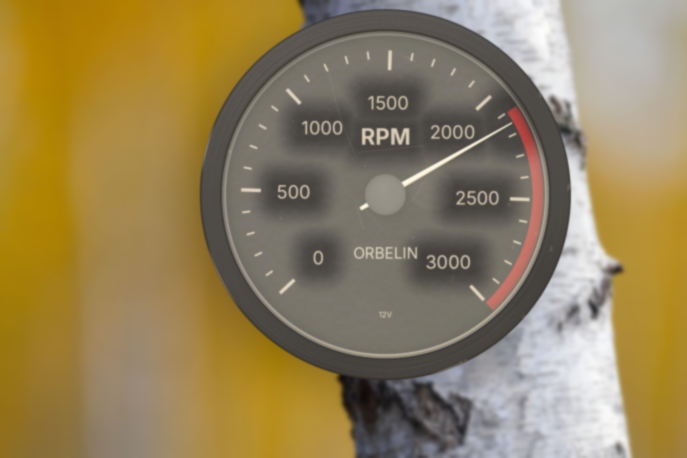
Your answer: 2150 rpm
